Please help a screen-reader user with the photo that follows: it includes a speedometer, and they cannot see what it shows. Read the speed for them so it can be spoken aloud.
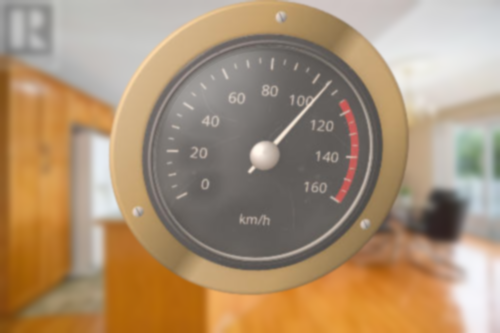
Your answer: 105 km/h
